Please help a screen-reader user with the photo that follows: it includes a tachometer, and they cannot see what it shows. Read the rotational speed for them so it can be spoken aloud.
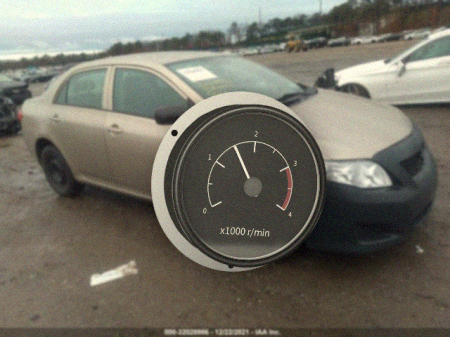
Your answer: 1500 rpm
